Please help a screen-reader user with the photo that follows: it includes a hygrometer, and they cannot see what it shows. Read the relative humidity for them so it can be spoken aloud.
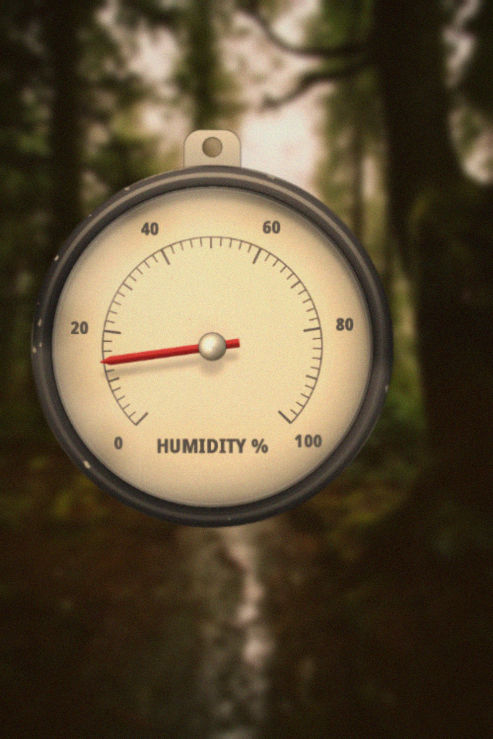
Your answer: 14 %
